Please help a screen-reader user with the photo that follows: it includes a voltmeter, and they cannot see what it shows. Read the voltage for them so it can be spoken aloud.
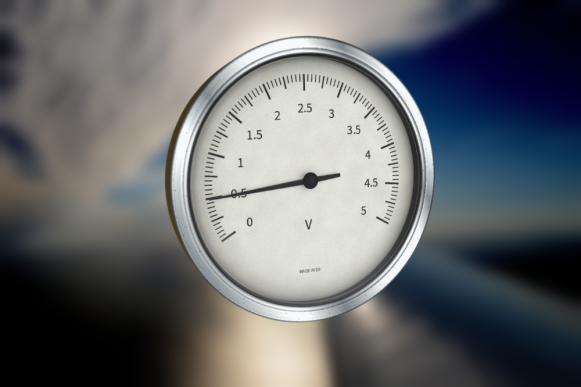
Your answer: 0.5 V
